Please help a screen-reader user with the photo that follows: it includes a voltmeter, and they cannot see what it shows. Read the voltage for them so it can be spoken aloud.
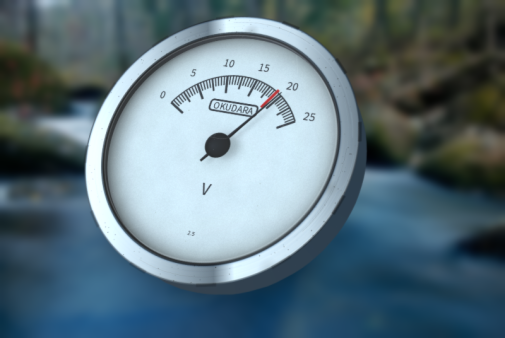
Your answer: 20 V
